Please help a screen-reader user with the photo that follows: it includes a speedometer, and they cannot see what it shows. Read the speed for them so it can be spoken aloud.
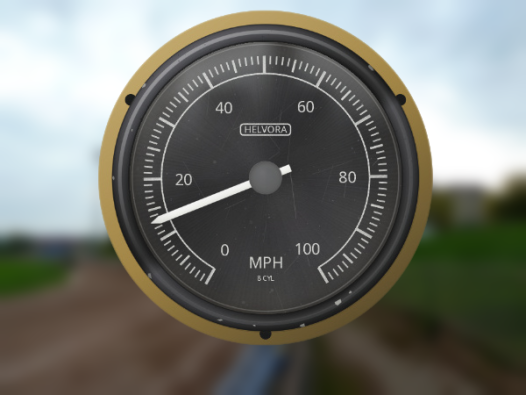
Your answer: 13 mph
